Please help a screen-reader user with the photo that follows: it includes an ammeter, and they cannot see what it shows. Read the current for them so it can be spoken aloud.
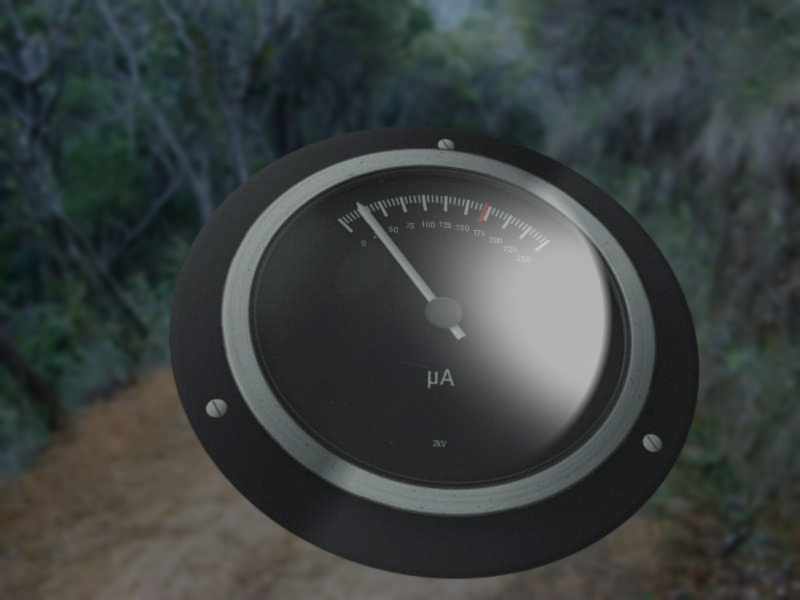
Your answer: 25 µA
